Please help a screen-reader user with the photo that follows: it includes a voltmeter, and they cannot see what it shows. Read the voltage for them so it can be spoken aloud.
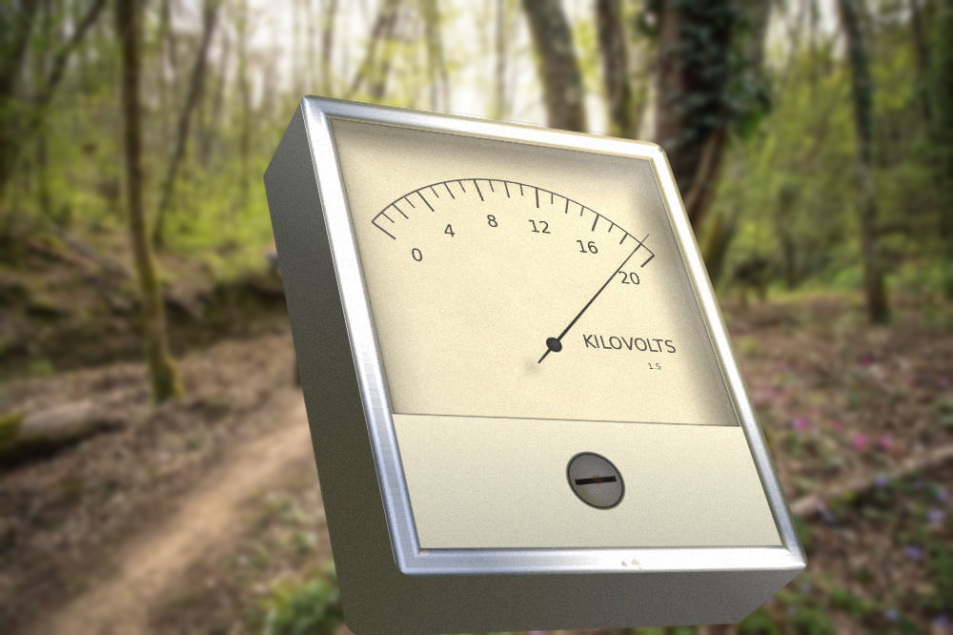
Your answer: 19 kV
